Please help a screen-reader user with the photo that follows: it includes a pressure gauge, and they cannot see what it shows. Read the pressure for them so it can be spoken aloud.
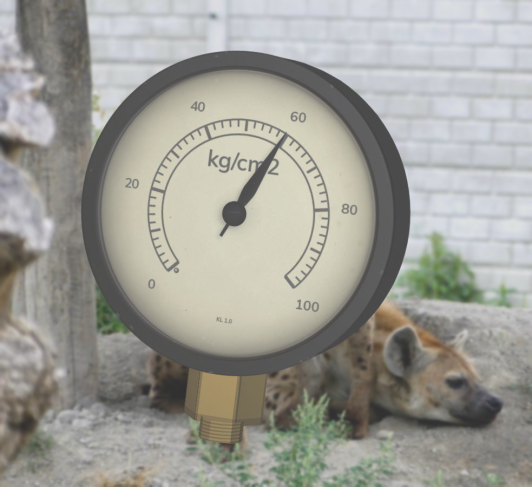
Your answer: 60 kg/cm²
